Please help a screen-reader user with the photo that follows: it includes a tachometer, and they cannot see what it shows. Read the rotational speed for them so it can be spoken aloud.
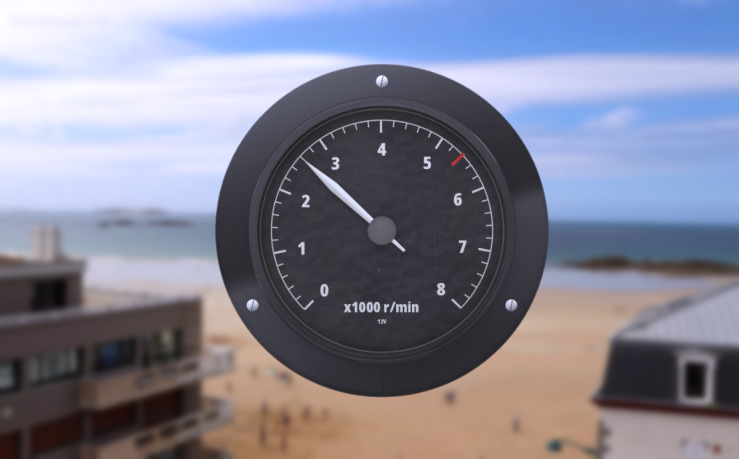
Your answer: 2600 rpm
